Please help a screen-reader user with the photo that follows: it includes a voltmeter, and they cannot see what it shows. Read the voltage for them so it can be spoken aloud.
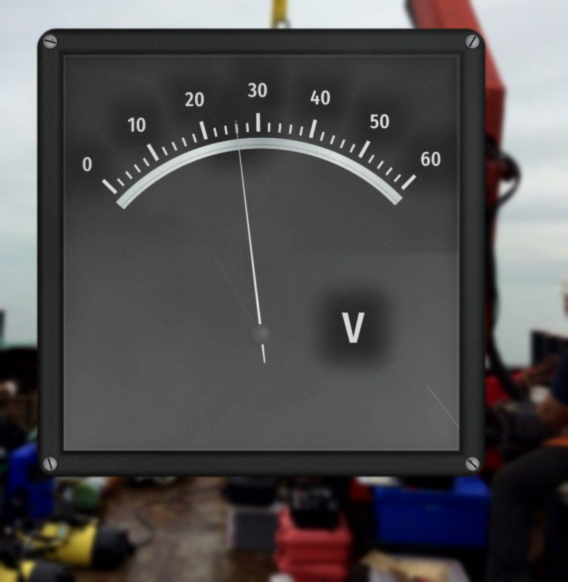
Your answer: 26 V
